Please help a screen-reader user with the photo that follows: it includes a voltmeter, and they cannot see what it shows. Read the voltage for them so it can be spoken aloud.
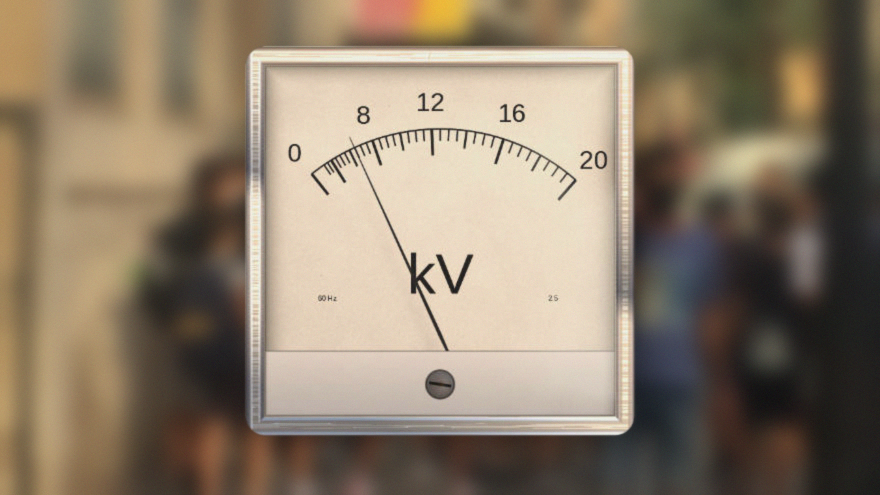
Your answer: 6.5 kV
